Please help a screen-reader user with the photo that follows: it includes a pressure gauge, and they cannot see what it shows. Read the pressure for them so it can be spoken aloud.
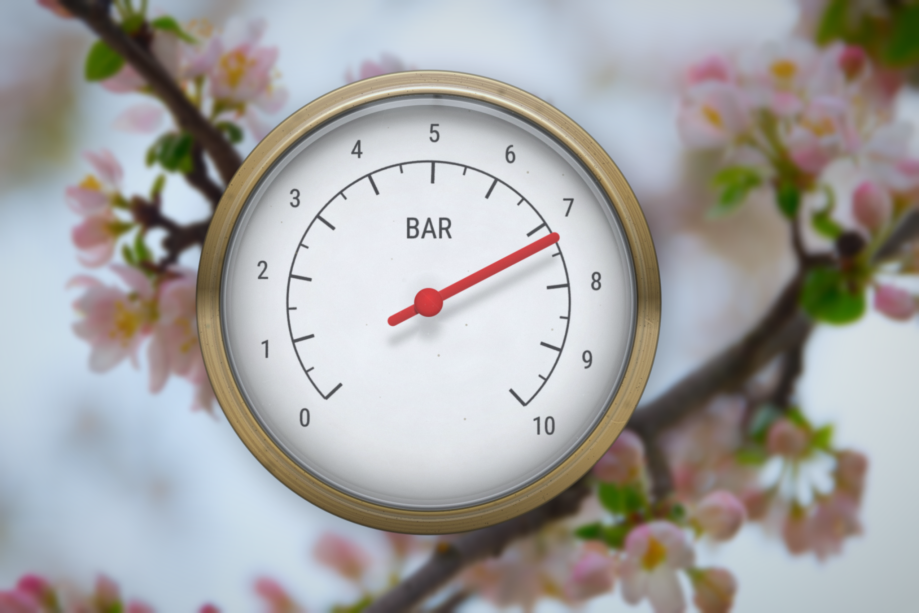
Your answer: 7.25 bar
